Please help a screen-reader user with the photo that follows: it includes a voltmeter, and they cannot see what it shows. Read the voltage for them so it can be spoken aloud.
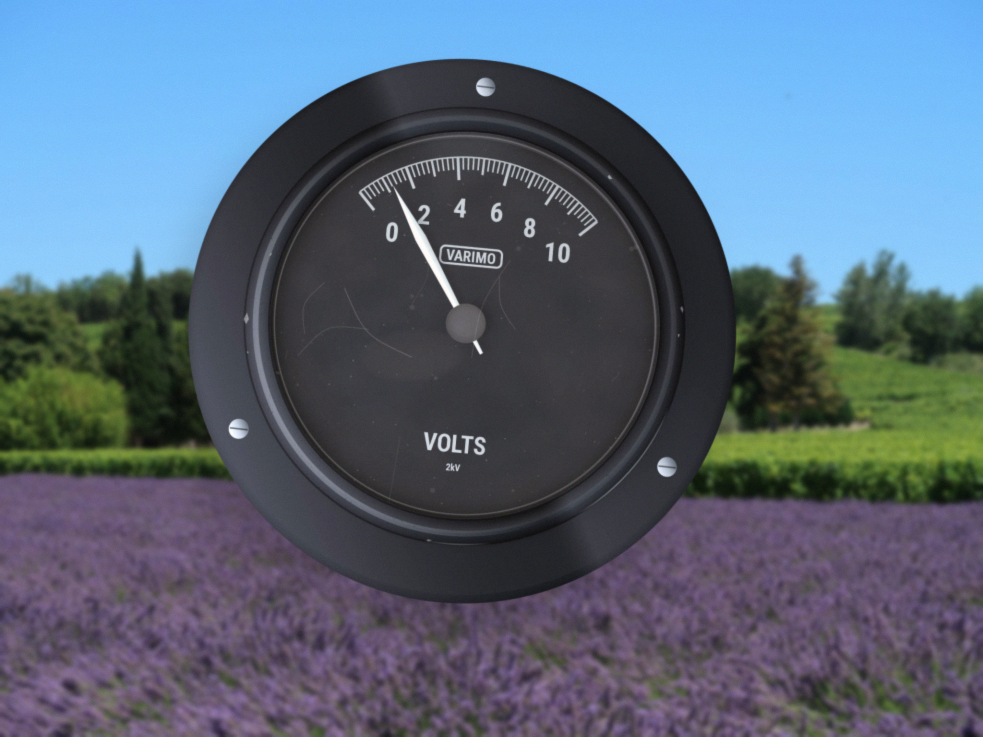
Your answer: 1.2 V
